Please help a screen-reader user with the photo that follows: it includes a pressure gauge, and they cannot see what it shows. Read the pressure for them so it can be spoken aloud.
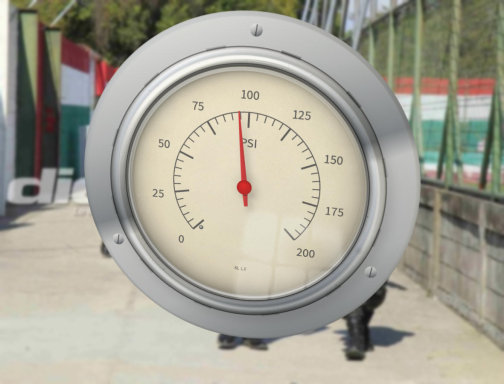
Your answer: 95 psi
